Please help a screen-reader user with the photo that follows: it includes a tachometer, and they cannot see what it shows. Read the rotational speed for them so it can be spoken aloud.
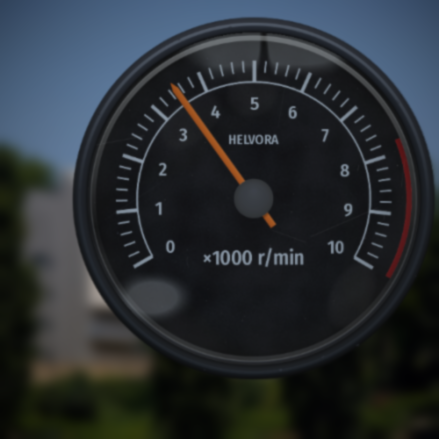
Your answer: 3500 rpm
